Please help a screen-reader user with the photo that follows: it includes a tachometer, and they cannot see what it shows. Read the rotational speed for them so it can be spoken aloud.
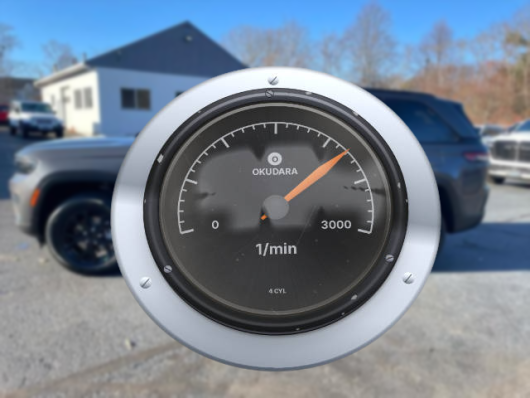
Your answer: 2200 rpm
